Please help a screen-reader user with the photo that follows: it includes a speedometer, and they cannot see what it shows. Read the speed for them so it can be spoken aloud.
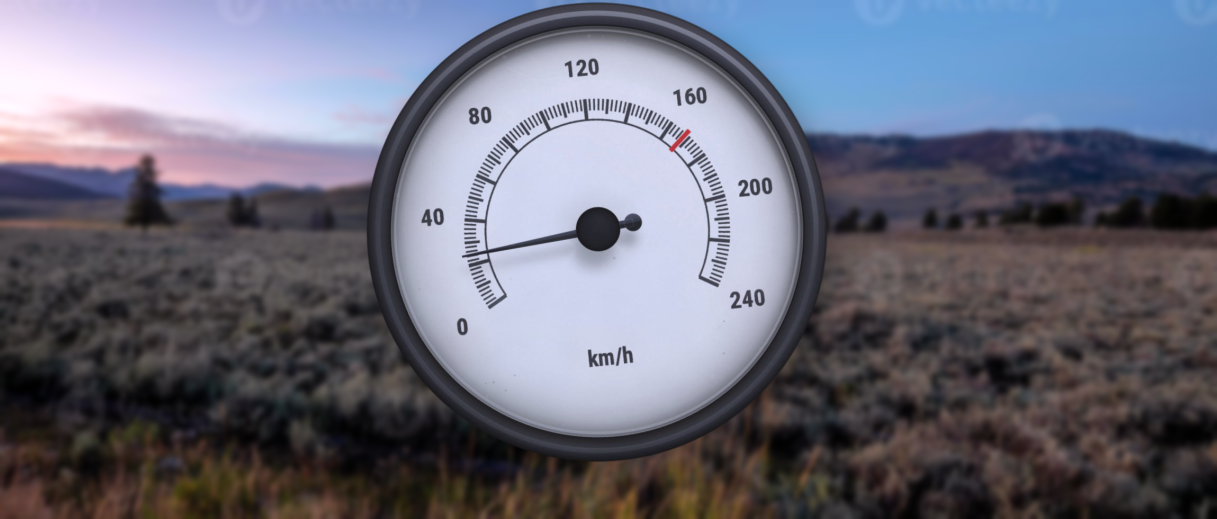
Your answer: 24 km/h
